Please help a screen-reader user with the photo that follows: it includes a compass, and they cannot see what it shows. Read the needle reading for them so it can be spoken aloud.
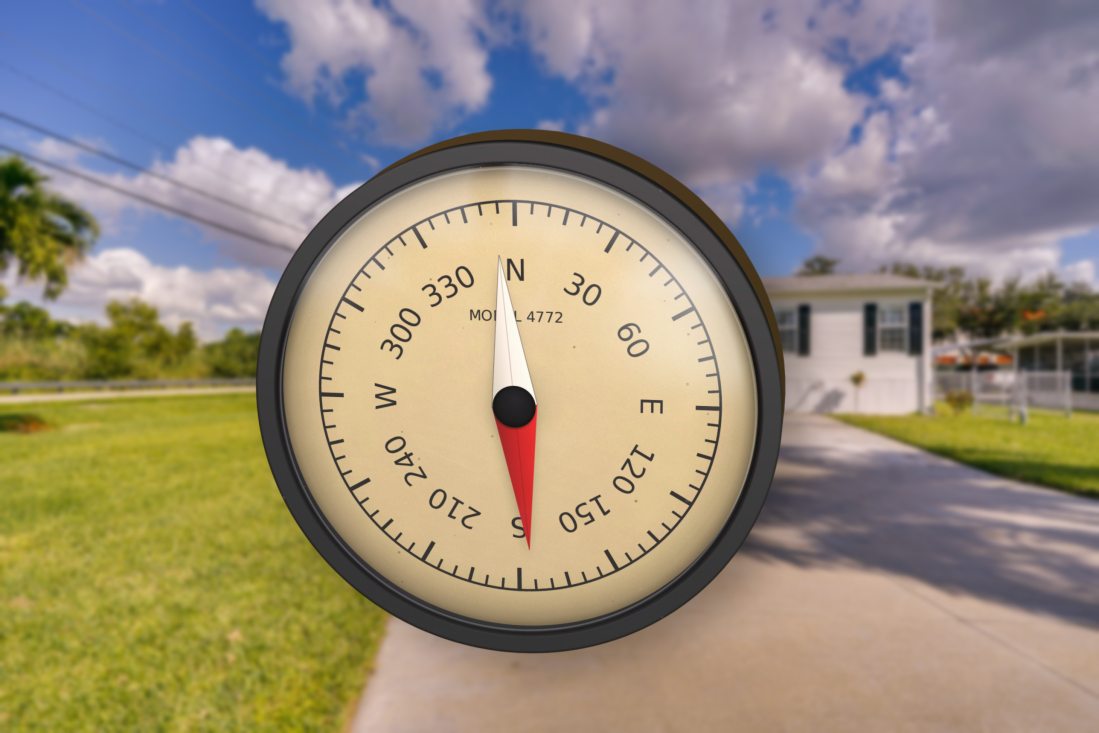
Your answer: 175 °
